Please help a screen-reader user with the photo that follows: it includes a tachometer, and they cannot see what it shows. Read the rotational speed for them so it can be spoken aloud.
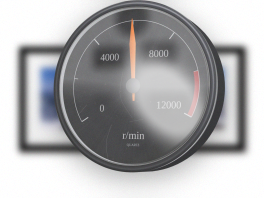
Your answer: 6000 rpm
